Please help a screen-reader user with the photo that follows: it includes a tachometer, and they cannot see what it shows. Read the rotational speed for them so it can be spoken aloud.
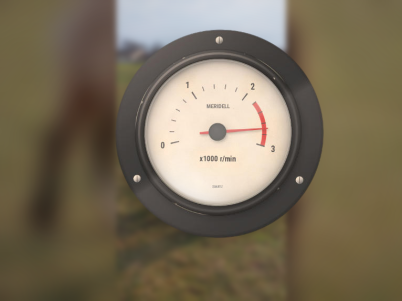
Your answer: 2700 rpm
